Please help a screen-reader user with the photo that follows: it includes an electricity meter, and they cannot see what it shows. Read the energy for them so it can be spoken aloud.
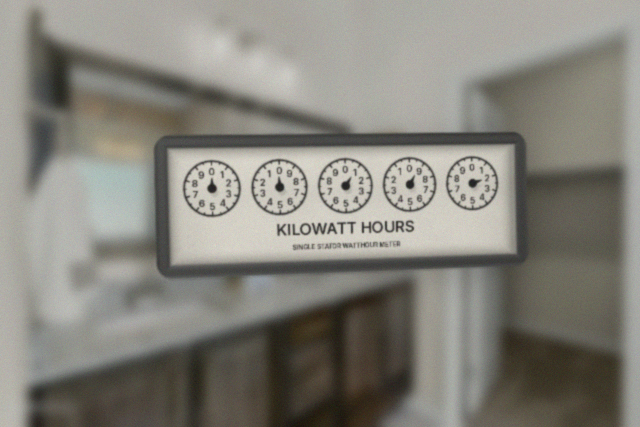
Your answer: 92 kWh
